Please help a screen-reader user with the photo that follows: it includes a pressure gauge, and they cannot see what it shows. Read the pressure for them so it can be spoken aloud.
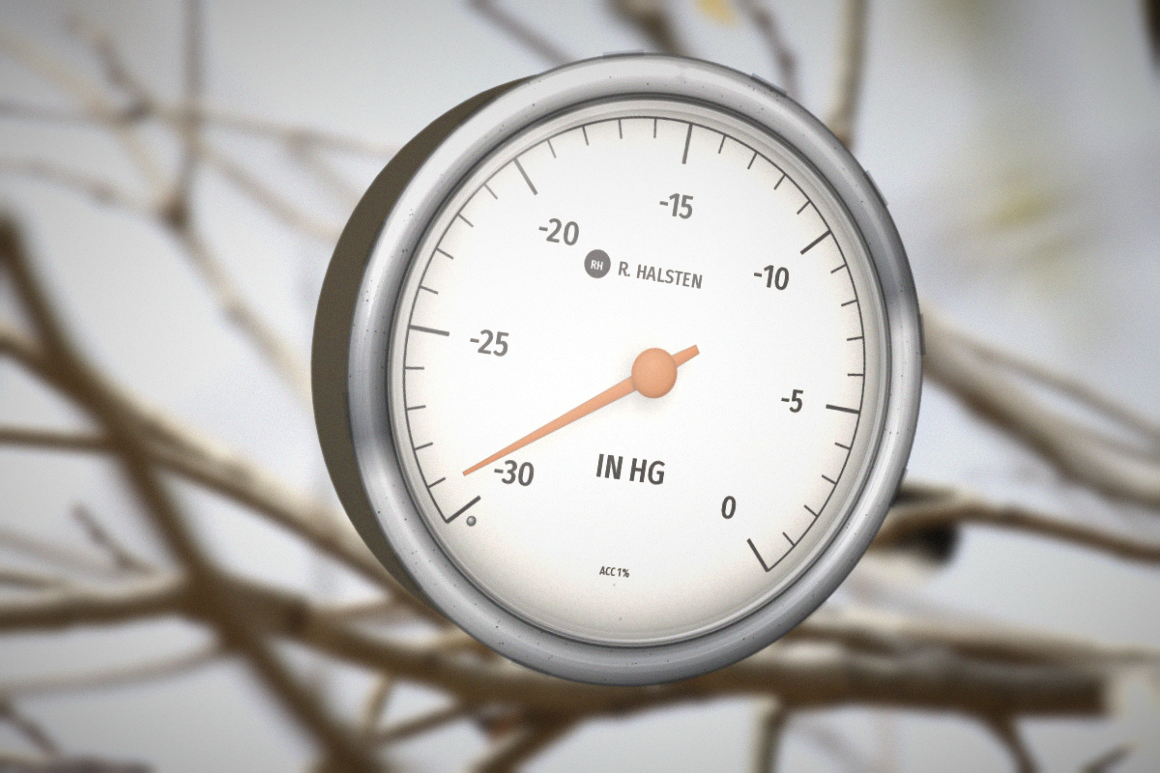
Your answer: -29 inHg
